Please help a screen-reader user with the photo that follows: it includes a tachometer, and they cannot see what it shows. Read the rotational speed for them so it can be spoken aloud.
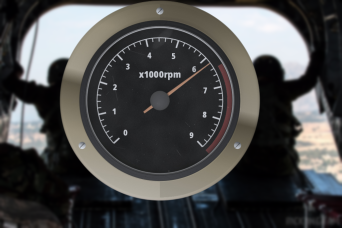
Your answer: 6200 rpm
